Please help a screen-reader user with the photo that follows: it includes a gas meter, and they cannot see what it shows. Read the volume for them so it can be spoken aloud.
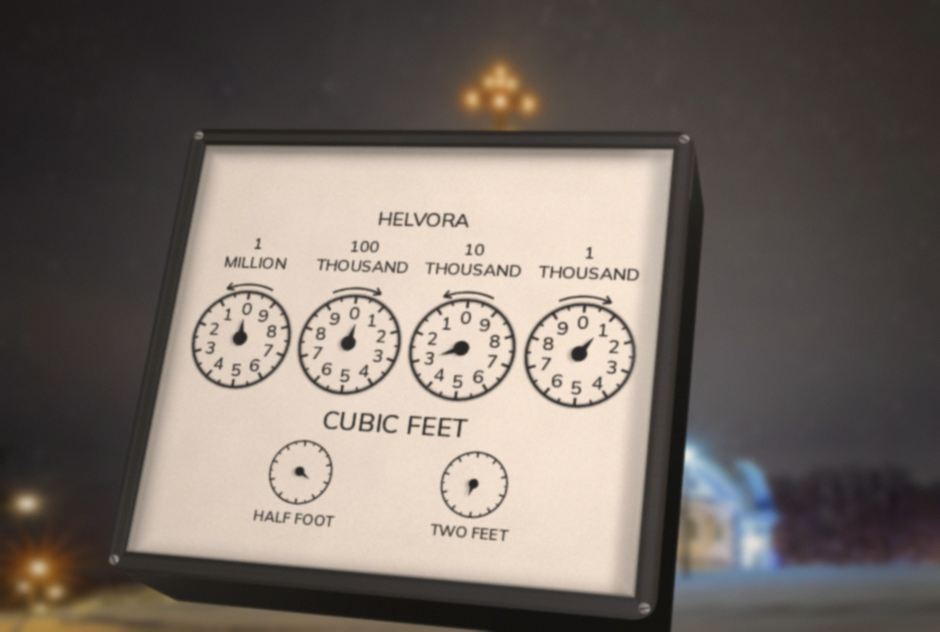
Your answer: 3100 ft³
